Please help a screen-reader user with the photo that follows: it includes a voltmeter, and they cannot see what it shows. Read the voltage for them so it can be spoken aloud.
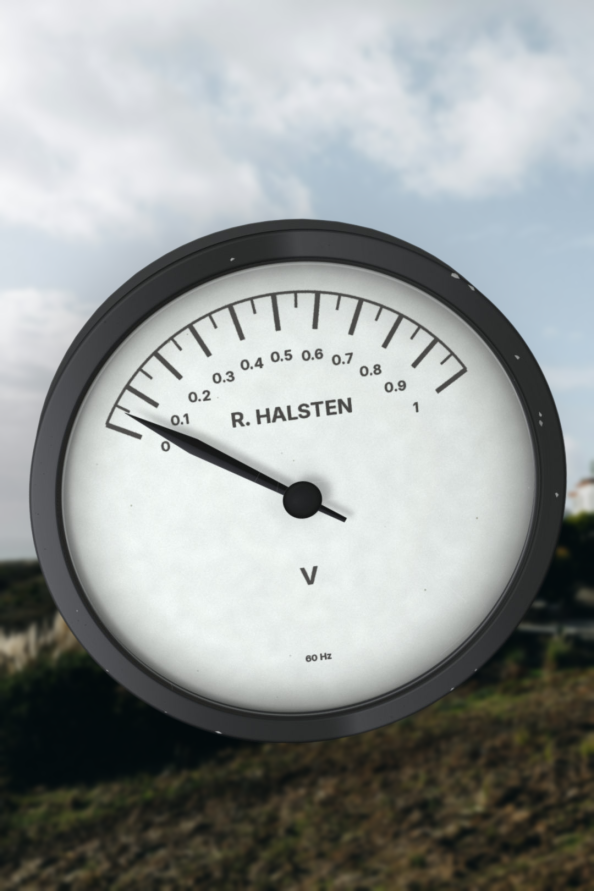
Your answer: 0.05 V
